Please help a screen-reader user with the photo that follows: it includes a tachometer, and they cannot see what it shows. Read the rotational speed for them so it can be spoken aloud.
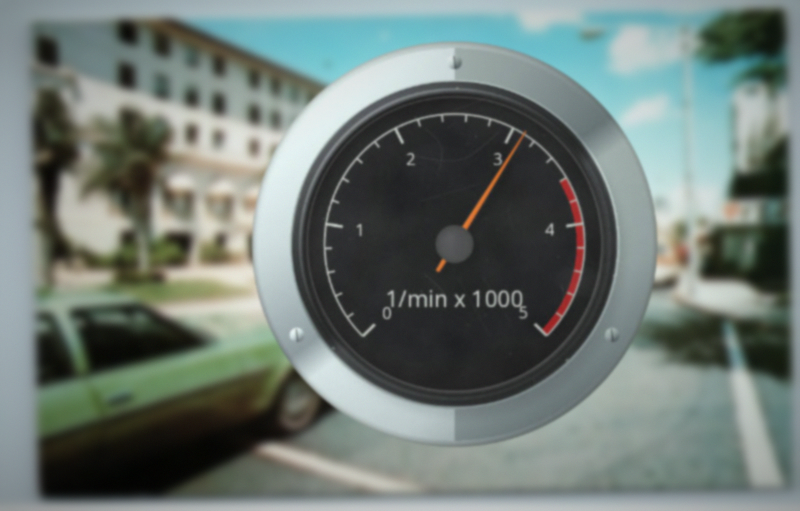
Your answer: 3100 rpm
